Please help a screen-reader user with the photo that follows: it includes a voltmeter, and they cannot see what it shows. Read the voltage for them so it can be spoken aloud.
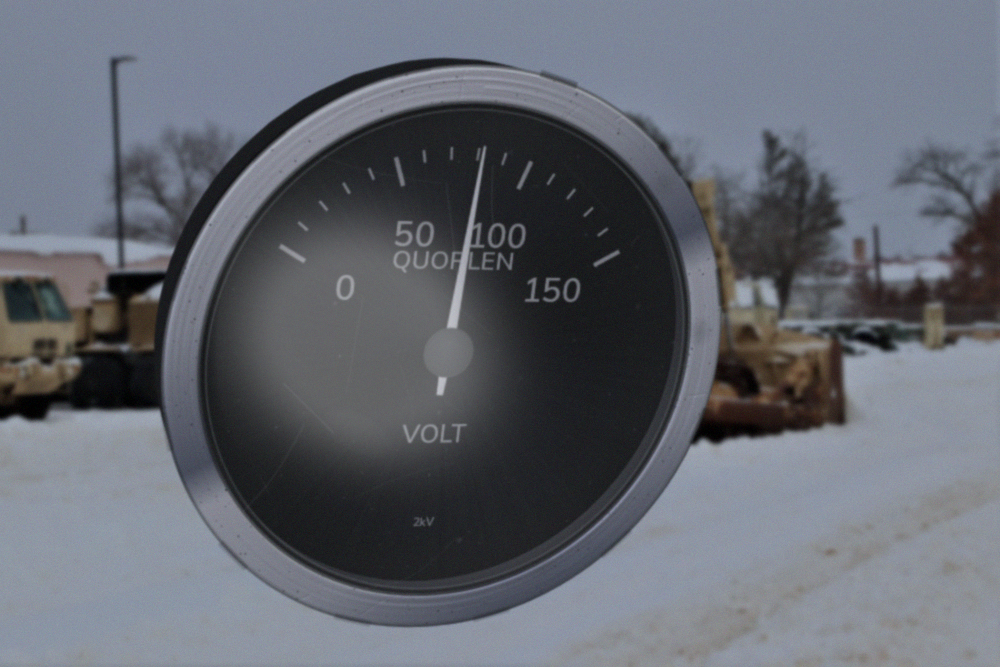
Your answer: 80 V
